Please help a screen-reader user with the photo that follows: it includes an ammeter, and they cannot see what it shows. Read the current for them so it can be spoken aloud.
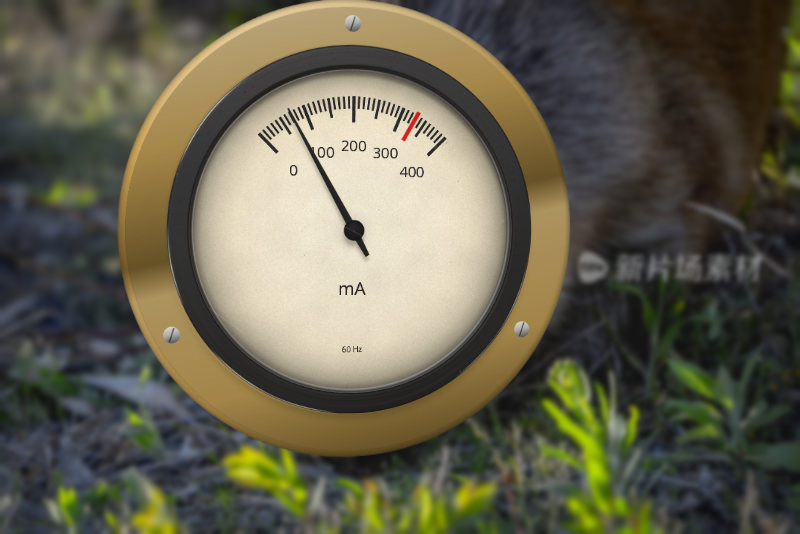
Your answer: 70 mA
